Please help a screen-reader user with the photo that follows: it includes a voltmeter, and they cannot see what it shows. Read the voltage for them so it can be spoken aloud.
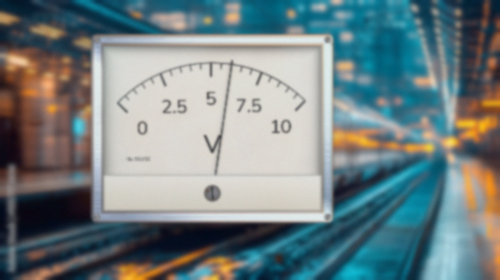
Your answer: 6 V
